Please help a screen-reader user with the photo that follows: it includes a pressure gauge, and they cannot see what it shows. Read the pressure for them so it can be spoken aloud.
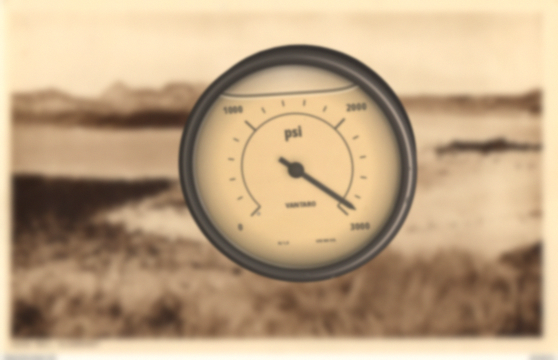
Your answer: 2900 psi
